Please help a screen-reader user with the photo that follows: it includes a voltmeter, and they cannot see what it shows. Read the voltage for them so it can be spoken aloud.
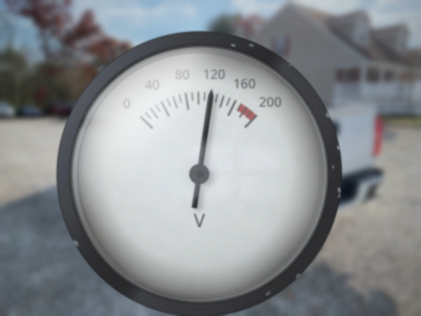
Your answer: 120 V
